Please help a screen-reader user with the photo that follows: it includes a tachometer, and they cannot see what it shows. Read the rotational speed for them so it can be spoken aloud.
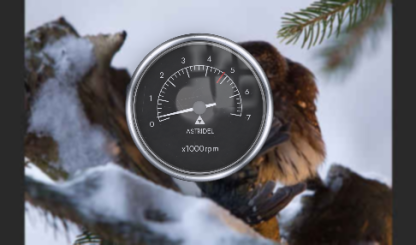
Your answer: 200 rpm
